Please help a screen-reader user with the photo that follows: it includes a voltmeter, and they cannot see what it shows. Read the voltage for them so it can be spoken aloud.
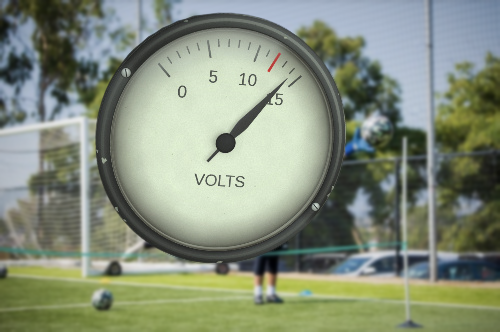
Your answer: 14 V
